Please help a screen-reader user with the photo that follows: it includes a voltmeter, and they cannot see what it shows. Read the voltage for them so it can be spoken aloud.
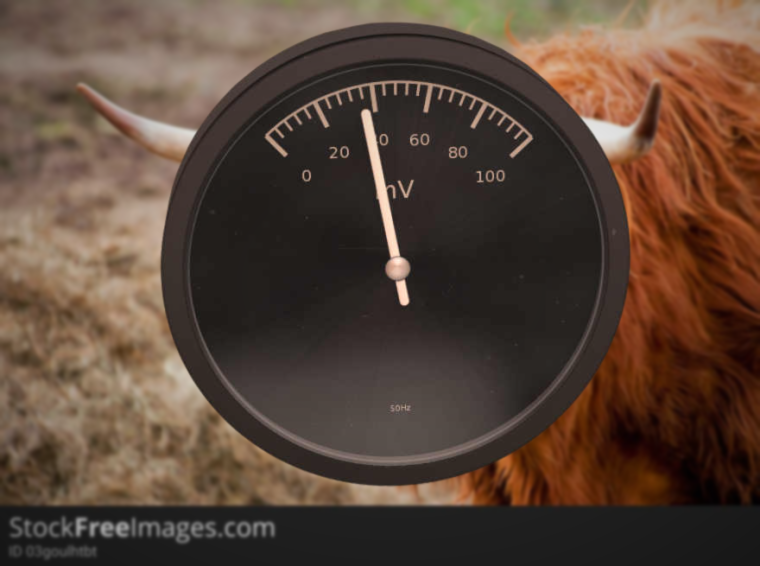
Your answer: 36 mV
